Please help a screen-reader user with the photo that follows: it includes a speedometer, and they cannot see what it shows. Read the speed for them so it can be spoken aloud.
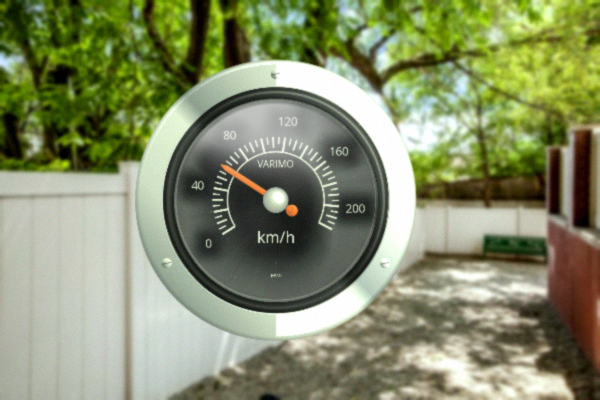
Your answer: 60 km/h
